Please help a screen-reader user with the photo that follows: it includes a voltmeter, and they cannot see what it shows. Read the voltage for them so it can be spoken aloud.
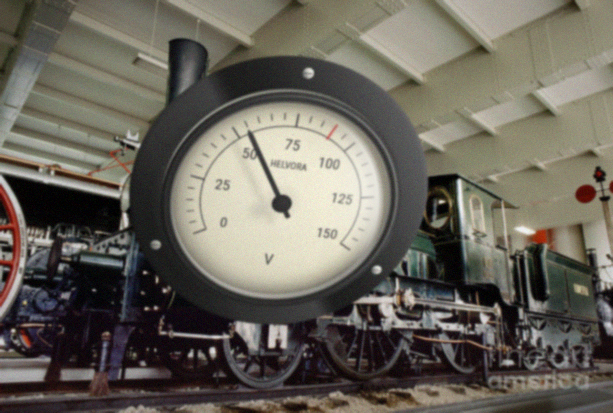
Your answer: 55 V
